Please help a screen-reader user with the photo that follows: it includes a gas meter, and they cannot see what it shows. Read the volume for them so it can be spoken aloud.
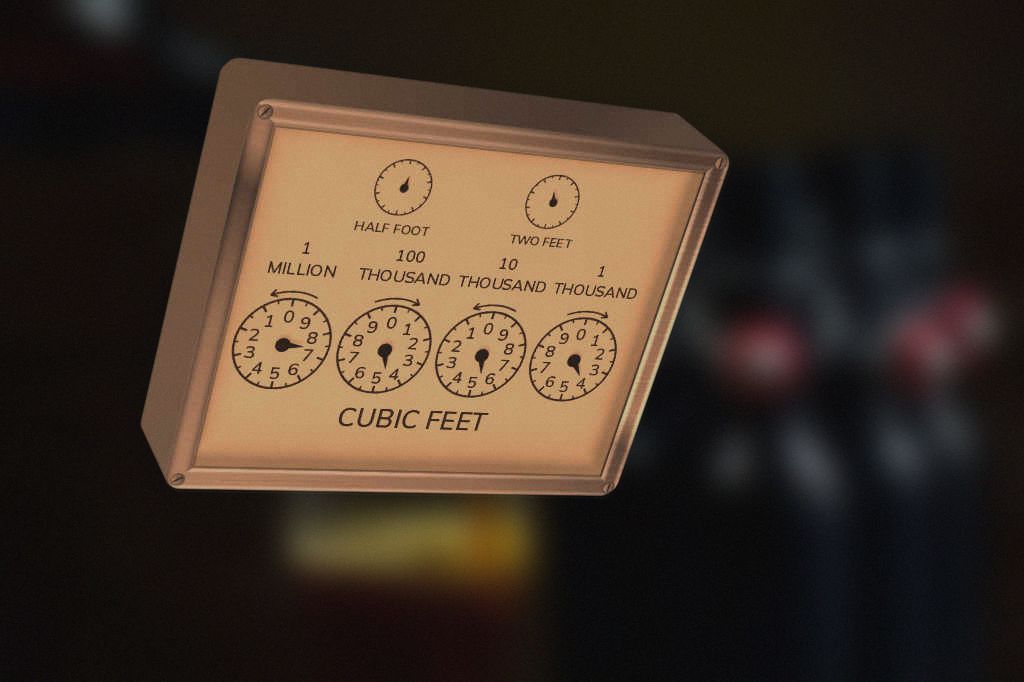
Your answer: 745400 ft³
